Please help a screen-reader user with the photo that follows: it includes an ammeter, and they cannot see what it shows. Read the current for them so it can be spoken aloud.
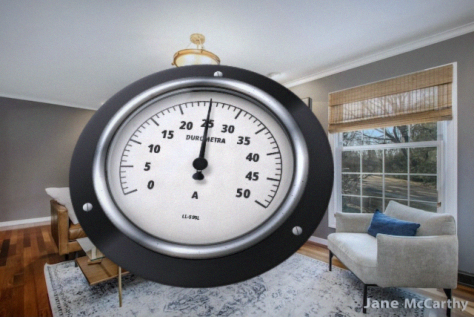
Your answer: 25 A
